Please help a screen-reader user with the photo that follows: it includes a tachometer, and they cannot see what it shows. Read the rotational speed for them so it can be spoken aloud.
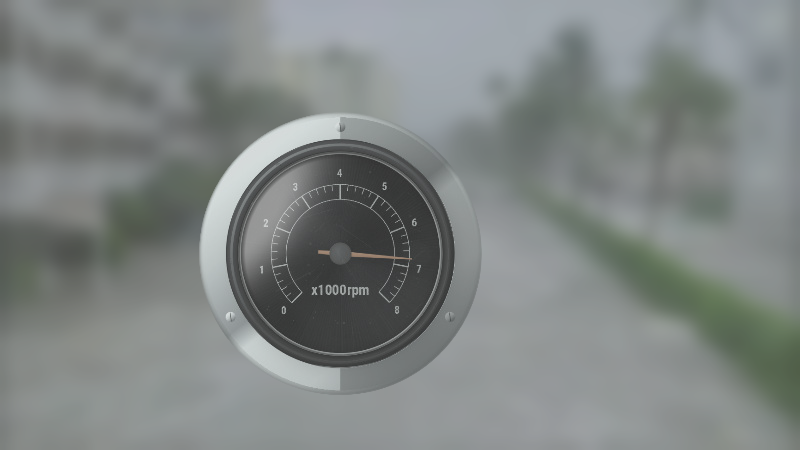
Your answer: 6800 rpm
